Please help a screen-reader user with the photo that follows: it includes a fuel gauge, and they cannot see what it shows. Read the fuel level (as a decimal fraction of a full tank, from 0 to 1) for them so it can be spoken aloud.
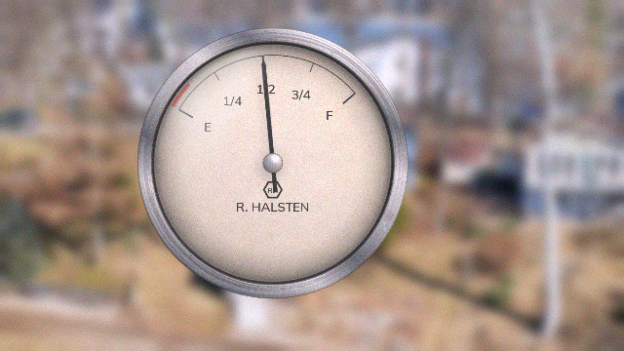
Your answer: 0.5
